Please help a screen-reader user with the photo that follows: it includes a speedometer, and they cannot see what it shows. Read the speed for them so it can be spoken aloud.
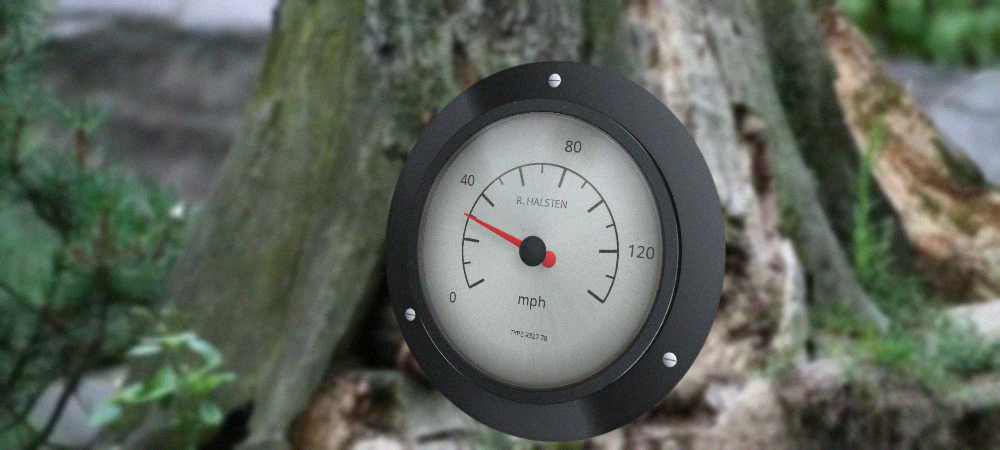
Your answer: 30 mph
